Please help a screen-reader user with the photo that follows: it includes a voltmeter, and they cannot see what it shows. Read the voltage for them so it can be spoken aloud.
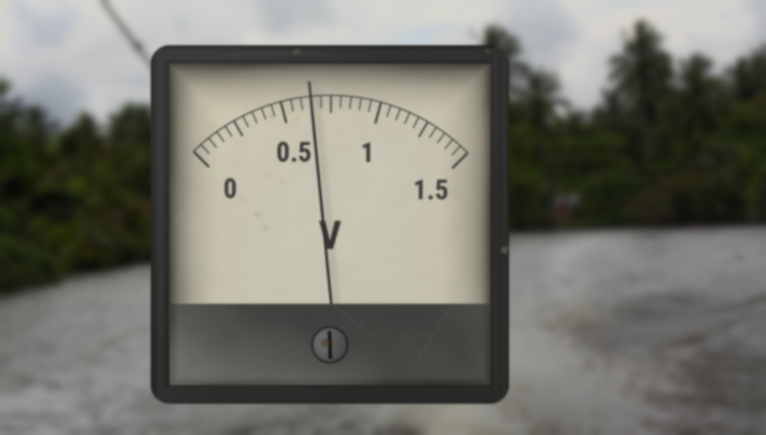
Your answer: 0.65 V
